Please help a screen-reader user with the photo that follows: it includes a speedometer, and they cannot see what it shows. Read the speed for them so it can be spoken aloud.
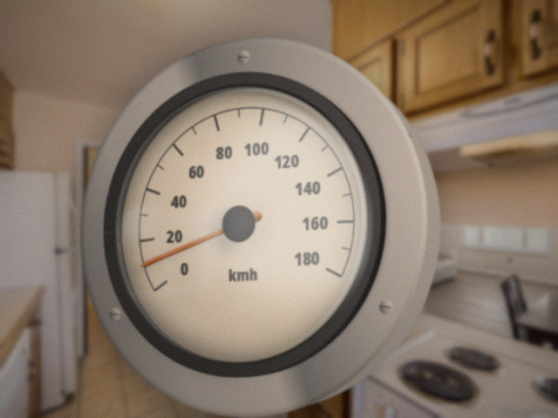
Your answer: 10 km/h
